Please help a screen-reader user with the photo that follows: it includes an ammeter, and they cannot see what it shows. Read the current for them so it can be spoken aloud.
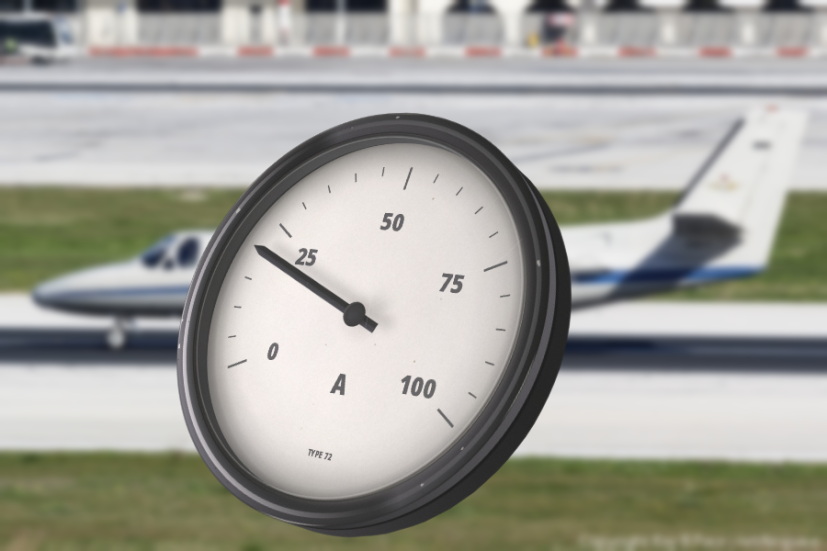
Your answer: 20 A
